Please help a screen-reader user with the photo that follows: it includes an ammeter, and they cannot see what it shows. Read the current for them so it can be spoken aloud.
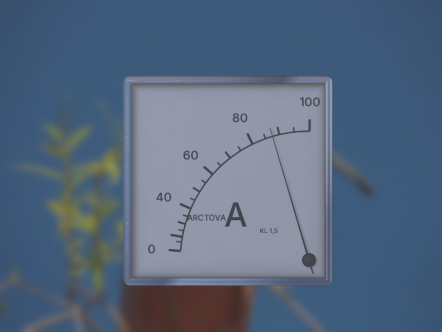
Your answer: 87.5 A
